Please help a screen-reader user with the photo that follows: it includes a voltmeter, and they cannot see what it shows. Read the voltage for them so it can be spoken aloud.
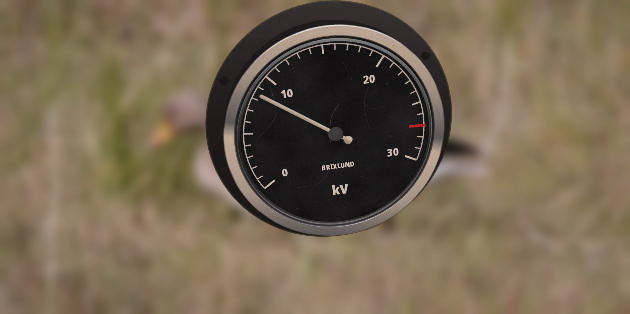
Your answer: 8.5 kV
